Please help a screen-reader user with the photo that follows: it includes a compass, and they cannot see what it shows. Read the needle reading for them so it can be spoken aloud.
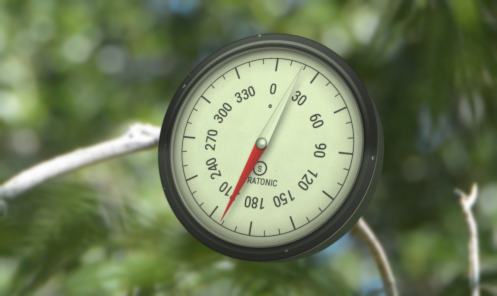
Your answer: 200 °
